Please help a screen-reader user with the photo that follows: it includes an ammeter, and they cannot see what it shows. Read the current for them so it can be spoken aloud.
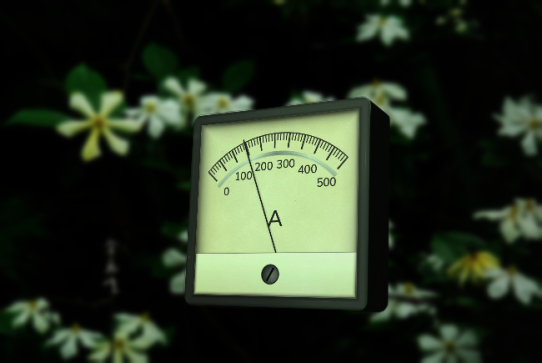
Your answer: 150 A
